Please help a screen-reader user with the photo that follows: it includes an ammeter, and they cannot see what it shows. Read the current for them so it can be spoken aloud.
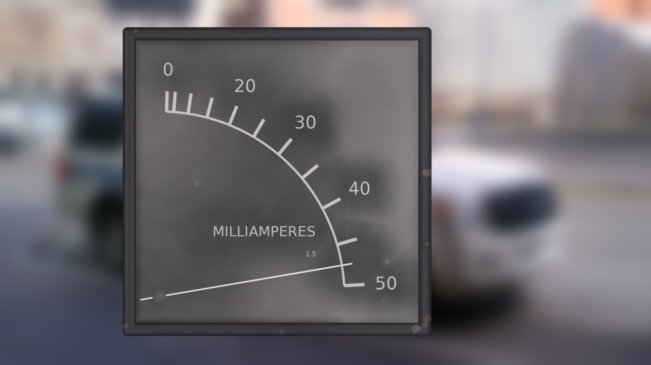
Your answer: 47.5 mA
